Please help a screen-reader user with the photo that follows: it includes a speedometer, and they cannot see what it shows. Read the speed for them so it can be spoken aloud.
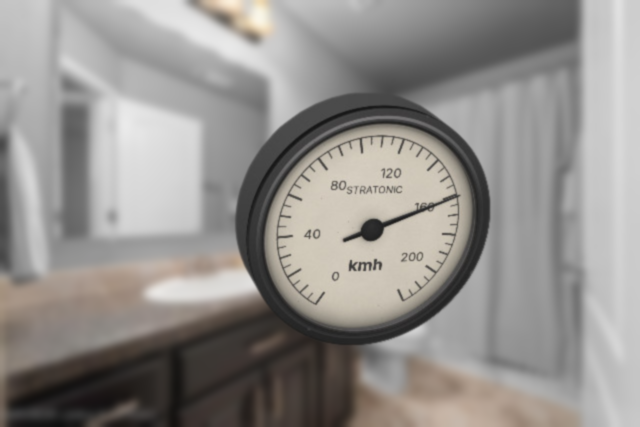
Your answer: 160 km/h
